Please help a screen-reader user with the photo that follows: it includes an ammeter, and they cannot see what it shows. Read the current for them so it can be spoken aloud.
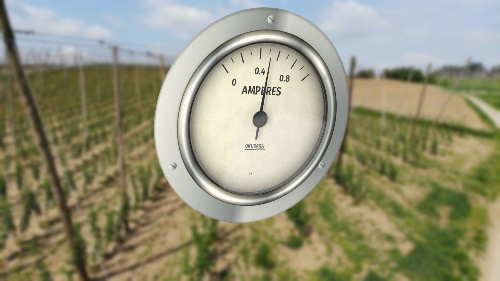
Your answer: 0.5 A
